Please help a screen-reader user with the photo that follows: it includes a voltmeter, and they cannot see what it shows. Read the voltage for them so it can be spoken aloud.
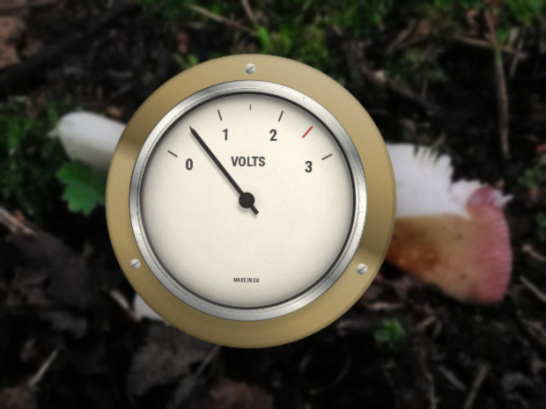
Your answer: 0.5 V
